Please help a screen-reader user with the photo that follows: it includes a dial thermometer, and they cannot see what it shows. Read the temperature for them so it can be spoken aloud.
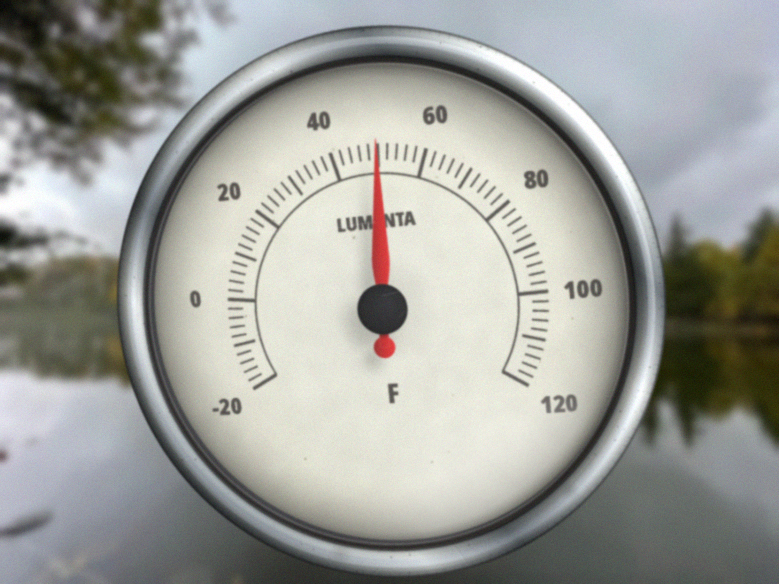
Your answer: 50 °F
